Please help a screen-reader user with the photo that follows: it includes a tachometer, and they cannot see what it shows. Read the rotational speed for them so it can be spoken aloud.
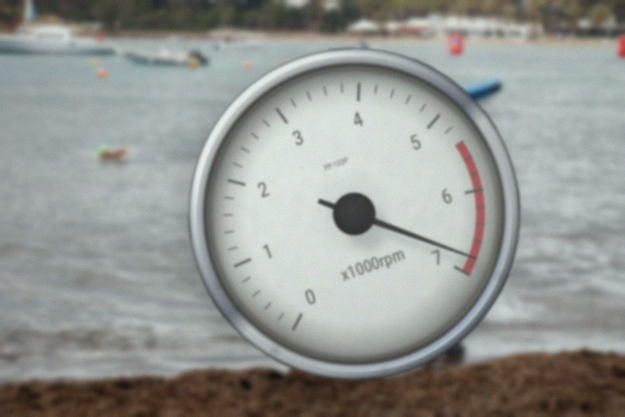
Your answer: 6800 rpm
